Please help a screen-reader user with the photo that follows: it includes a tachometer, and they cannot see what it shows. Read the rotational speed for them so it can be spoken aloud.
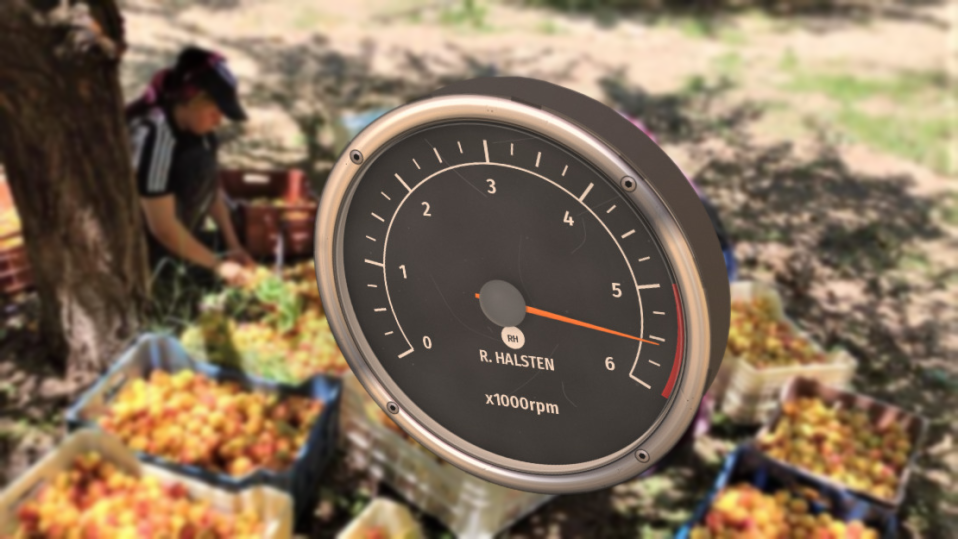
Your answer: 5500 rpm
